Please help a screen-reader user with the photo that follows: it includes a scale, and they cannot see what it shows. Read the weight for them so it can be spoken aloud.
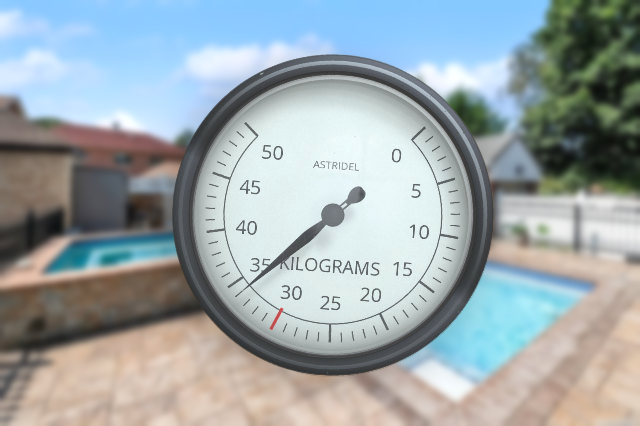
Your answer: 34 kg
